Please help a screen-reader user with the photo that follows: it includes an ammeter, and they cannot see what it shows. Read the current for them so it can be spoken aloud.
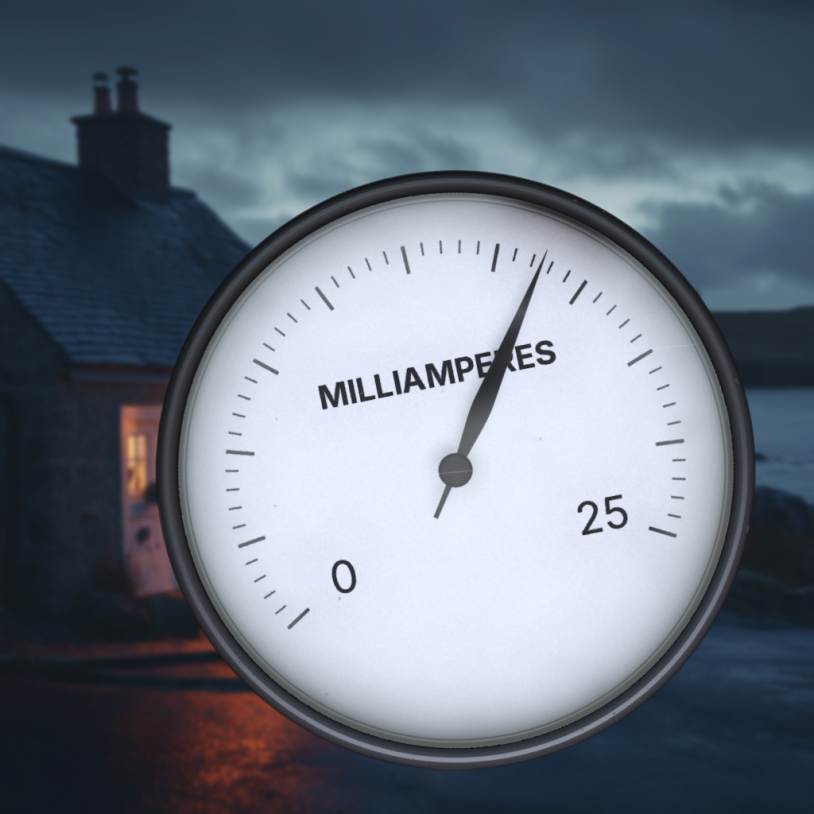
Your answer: 16.25 mA
